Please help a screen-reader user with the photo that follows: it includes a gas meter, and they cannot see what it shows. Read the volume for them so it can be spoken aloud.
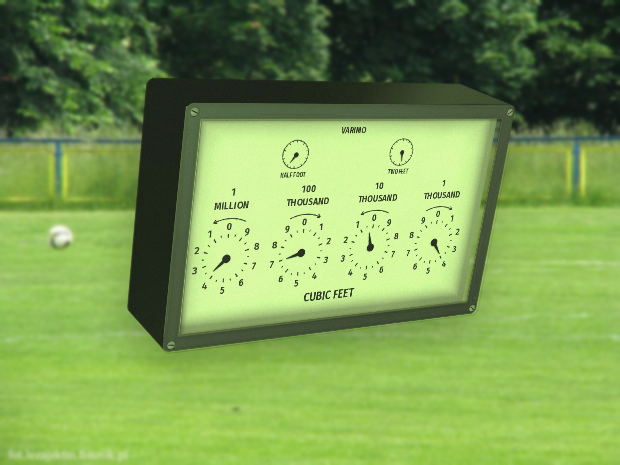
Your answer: 370400 ft³
